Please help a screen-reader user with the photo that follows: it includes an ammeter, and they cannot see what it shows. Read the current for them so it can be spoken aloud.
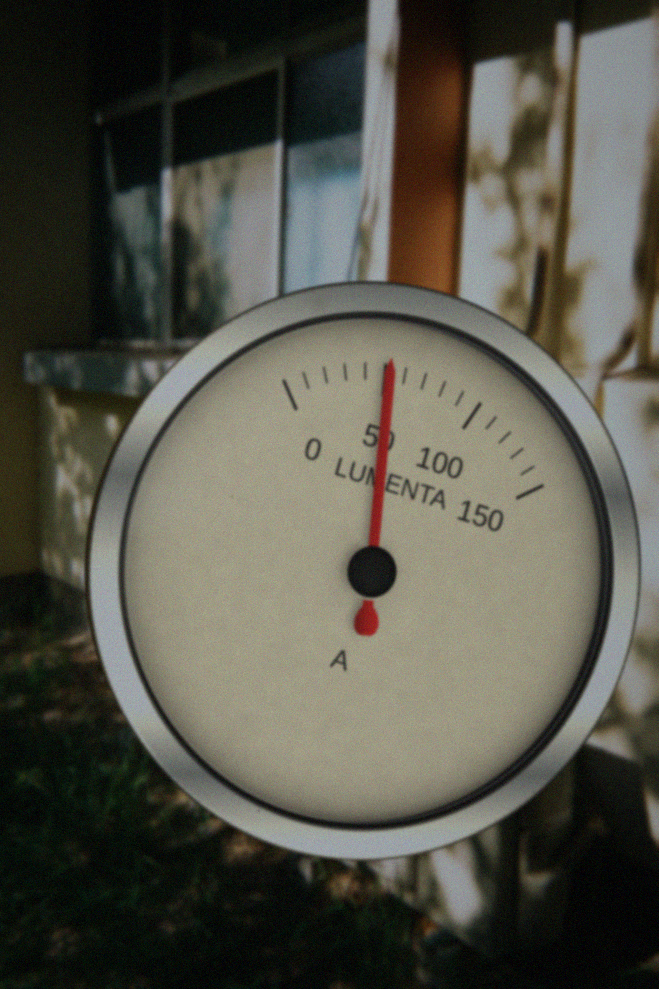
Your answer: 50 A
